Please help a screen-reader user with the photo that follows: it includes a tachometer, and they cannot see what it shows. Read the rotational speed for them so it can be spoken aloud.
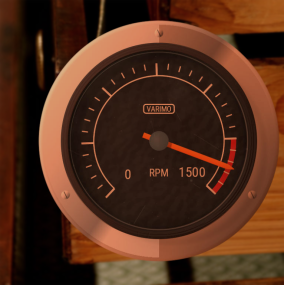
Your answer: 1375 rpm
